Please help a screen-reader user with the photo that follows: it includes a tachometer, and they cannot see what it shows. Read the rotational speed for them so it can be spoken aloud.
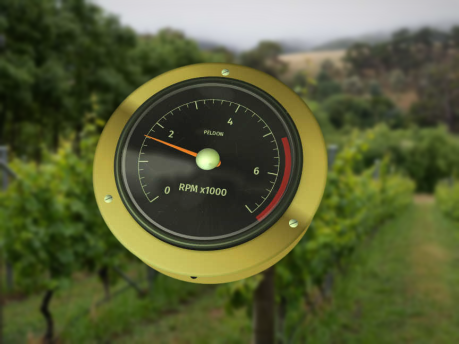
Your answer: 1600 rpm
